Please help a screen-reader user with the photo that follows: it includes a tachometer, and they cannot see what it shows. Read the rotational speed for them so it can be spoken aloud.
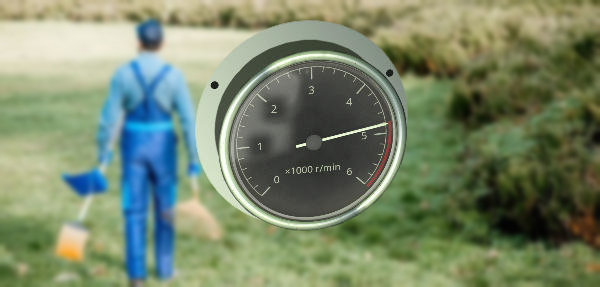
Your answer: 4800 rpm
